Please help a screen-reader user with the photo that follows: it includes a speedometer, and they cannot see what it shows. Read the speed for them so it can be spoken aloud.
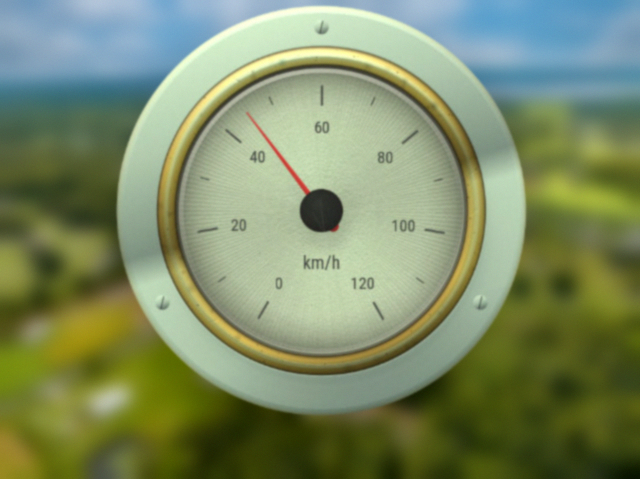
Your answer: 45 km/h
